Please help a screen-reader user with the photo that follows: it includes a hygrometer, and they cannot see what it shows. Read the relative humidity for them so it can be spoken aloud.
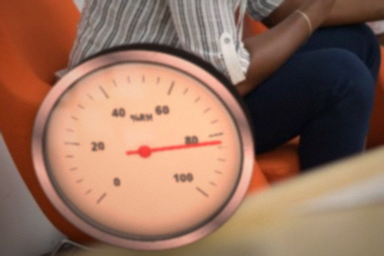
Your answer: 82 %
